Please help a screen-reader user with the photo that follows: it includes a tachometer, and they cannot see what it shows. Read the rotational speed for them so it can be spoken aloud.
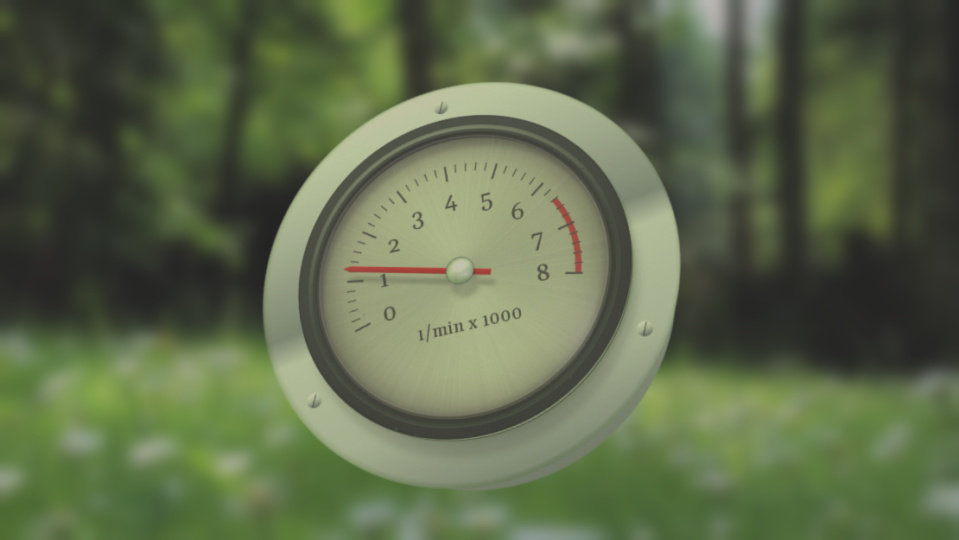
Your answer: 1200 rpm
